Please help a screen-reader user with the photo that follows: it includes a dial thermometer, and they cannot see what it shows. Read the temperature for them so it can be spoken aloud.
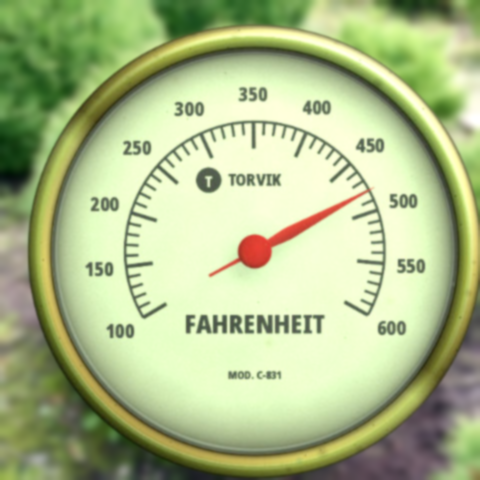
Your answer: 480 °F
